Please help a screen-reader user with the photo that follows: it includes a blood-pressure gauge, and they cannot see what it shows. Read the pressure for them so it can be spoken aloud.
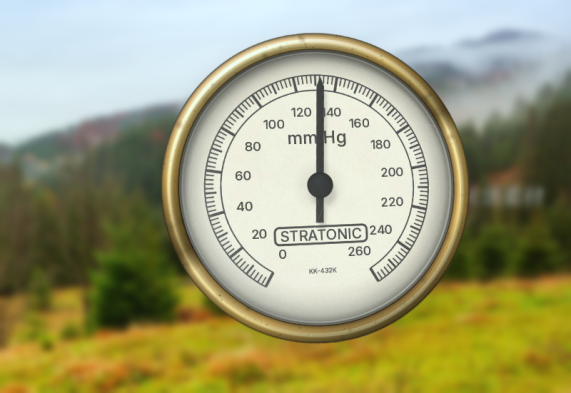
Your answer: 132 mmHg
